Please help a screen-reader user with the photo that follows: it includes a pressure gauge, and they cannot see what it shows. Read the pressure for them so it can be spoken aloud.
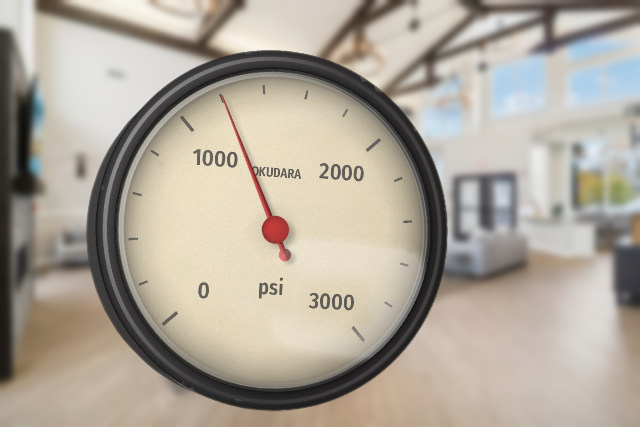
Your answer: 1200 psi
